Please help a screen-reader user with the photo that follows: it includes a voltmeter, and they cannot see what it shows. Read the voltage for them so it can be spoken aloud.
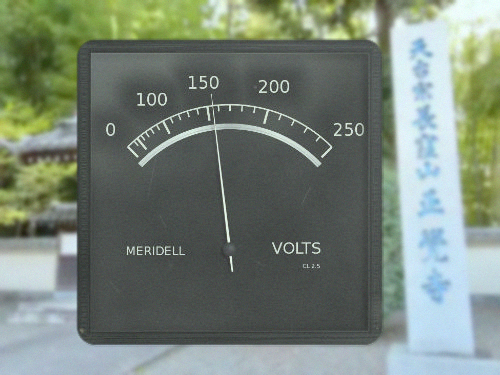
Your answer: 155 V
